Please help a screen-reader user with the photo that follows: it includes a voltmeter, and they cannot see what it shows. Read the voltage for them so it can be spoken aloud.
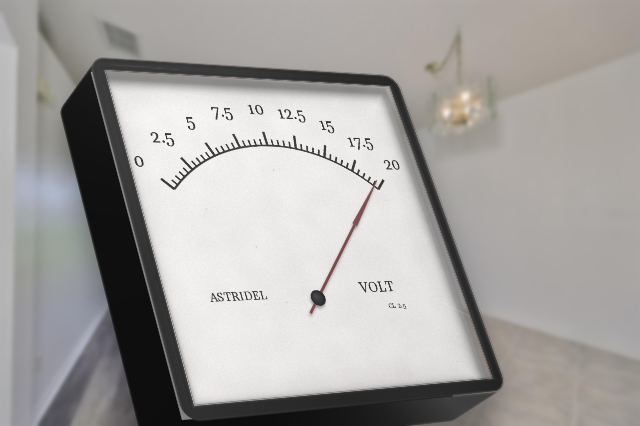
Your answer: 19.5 V
